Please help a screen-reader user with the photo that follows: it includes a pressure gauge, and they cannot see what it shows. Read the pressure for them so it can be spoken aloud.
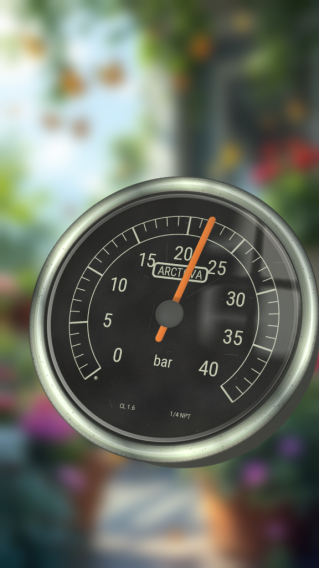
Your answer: 22 bar
